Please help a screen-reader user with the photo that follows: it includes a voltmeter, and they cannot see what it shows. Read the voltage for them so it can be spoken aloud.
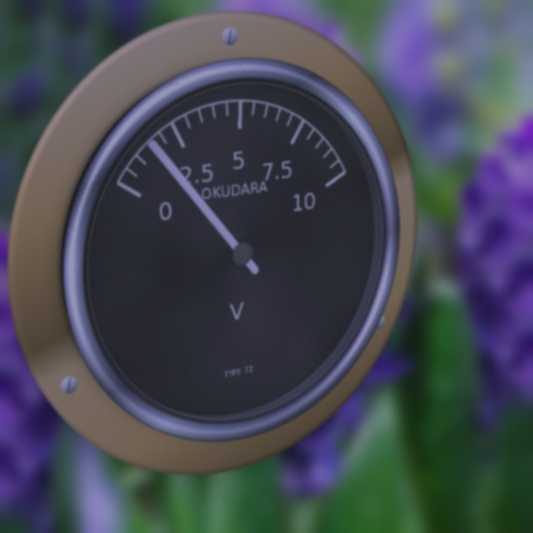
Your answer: 1.5 V
